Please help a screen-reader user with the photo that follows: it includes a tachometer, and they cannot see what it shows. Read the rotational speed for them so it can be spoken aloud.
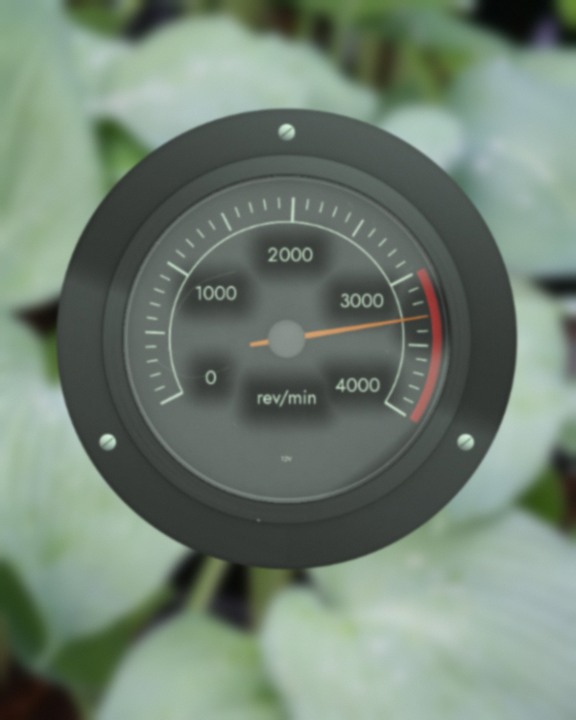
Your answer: 3300 rpm
